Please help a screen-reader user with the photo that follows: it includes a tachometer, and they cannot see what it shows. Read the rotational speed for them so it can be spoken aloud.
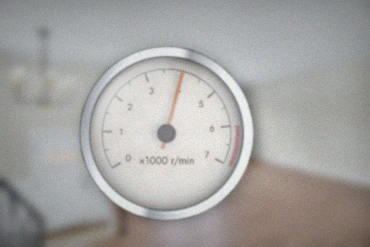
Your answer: 4000 rpm
